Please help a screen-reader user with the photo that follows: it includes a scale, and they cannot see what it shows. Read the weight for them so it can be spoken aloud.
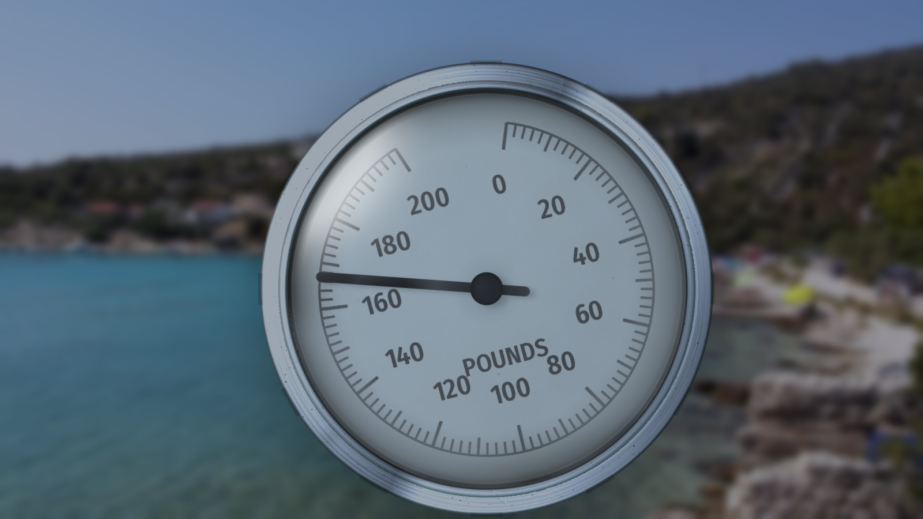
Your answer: 167 lb
